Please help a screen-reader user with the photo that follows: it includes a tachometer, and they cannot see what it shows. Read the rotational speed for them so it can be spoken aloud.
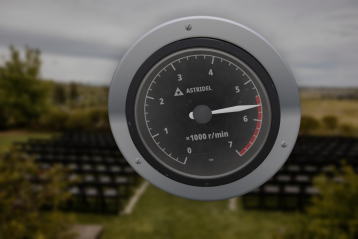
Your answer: 5600 rpm
